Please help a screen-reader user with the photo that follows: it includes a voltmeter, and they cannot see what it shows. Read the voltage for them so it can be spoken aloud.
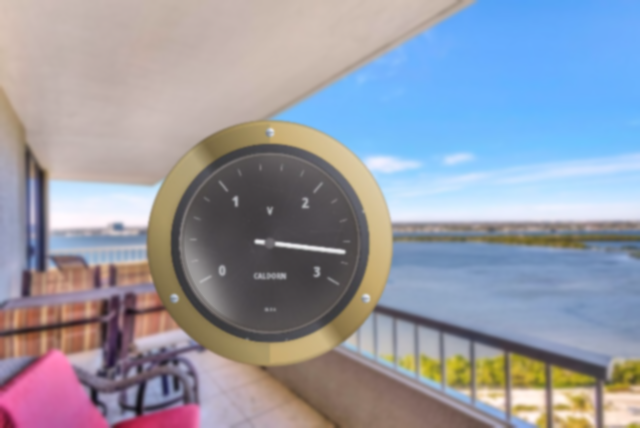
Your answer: 2.7 V
